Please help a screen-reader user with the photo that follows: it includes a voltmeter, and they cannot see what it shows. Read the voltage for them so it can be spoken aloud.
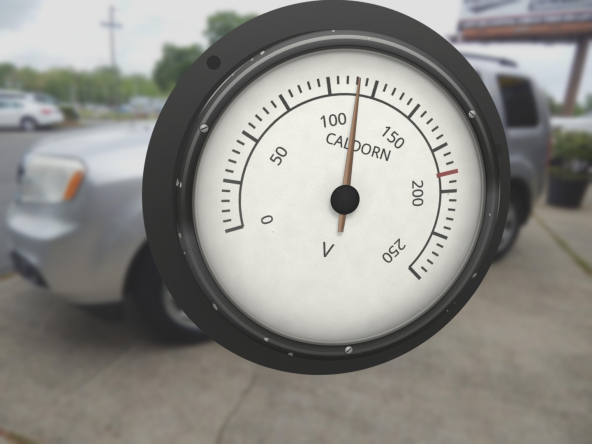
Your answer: 115 V
